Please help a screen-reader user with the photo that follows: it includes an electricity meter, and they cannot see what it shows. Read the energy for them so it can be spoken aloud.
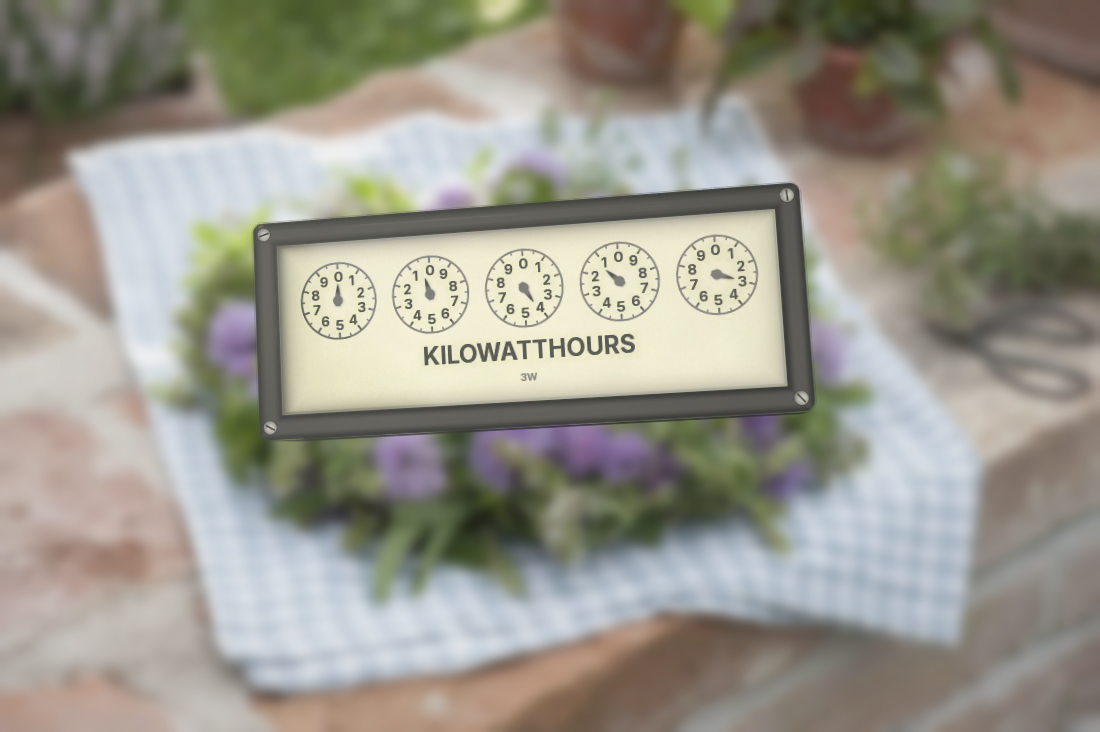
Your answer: 413 kWh
